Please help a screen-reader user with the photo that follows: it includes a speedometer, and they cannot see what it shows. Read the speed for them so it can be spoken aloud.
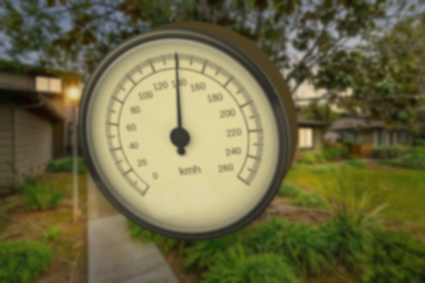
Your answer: 140 km/h
